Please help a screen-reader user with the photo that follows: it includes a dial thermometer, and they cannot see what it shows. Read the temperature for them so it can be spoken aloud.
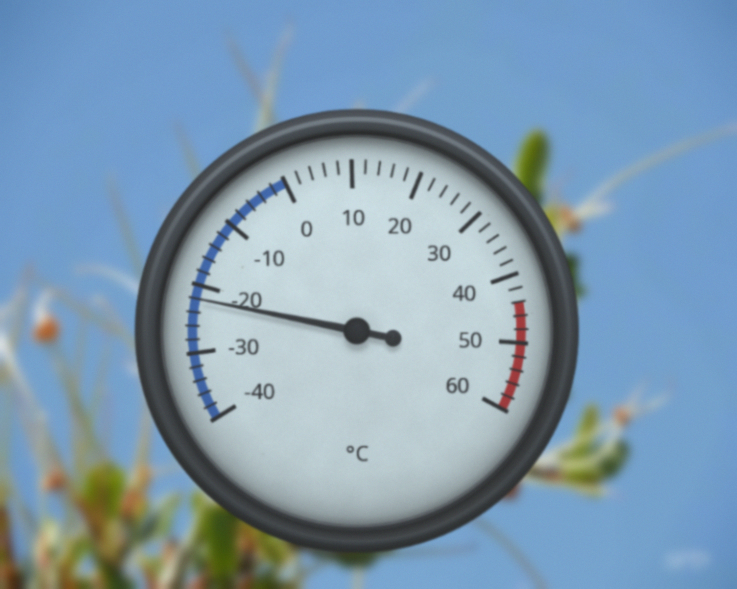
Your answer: -22 °C
